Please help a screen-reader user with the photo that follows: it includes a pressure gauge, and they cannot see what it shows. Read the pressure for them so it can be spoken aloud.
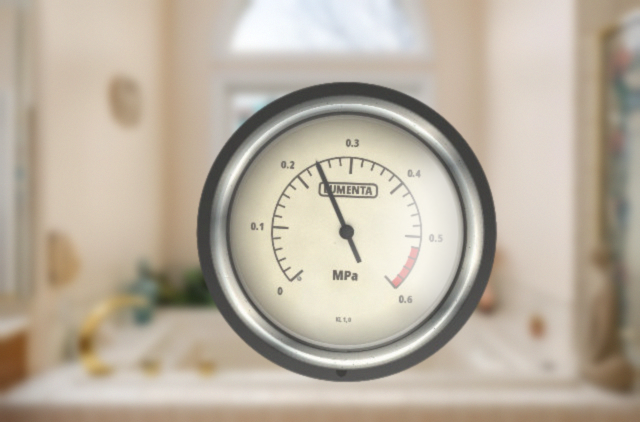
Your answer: 0.24 MPa
